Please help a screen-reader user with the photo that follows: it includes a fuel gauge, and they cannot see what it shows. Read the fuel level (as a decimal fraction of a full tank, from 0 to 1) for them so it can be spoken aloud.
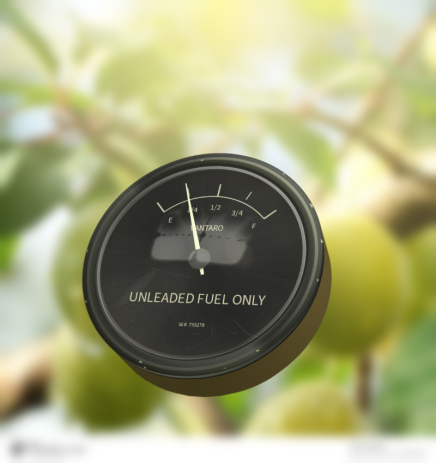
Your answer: 0.25
